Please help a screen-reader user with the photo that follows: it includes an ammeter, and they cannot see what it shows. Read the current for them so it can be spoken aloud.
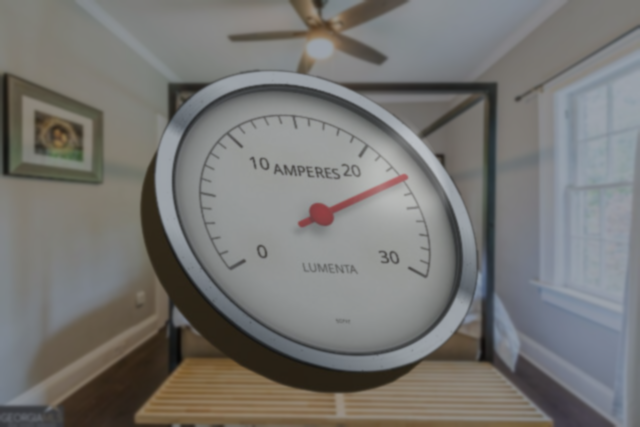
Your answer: 23 A
